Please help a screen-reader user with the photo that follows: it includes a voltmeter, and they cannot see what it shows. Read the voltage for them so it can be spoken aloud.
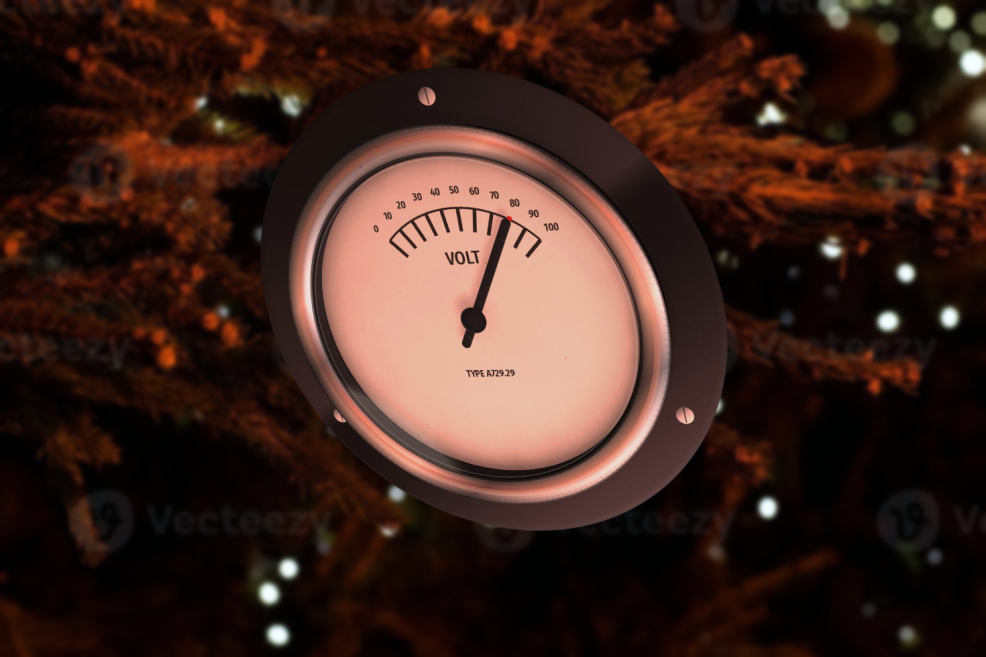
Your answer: 80 V
